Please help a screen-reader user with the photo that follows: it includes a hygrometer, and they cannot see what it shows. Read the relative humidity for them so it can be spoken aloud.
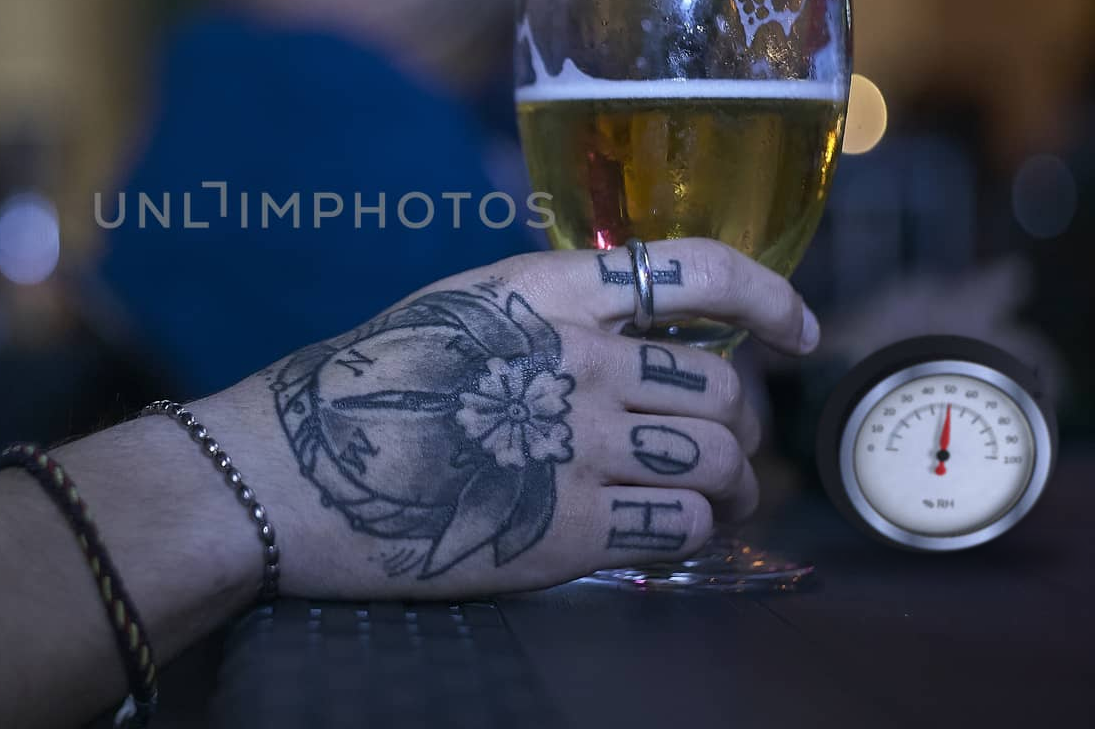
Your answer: 50 %
